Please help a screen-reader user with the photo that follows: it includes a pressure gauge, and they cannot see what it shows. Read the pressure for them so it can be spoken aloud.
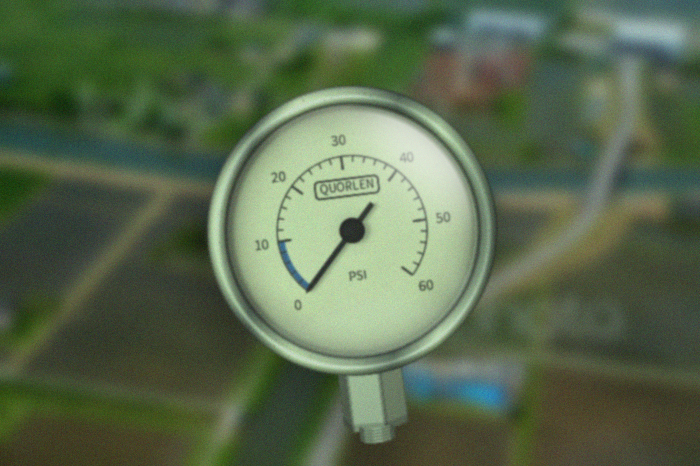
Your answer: 0 psi
